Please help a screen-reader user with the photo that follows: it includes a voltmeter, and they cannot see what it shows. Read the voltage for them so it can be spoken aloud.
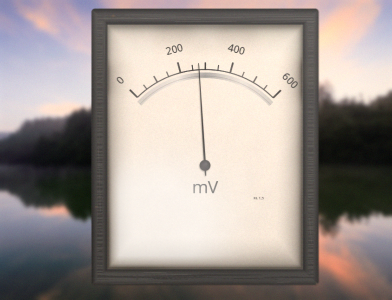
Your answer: 275 mV
